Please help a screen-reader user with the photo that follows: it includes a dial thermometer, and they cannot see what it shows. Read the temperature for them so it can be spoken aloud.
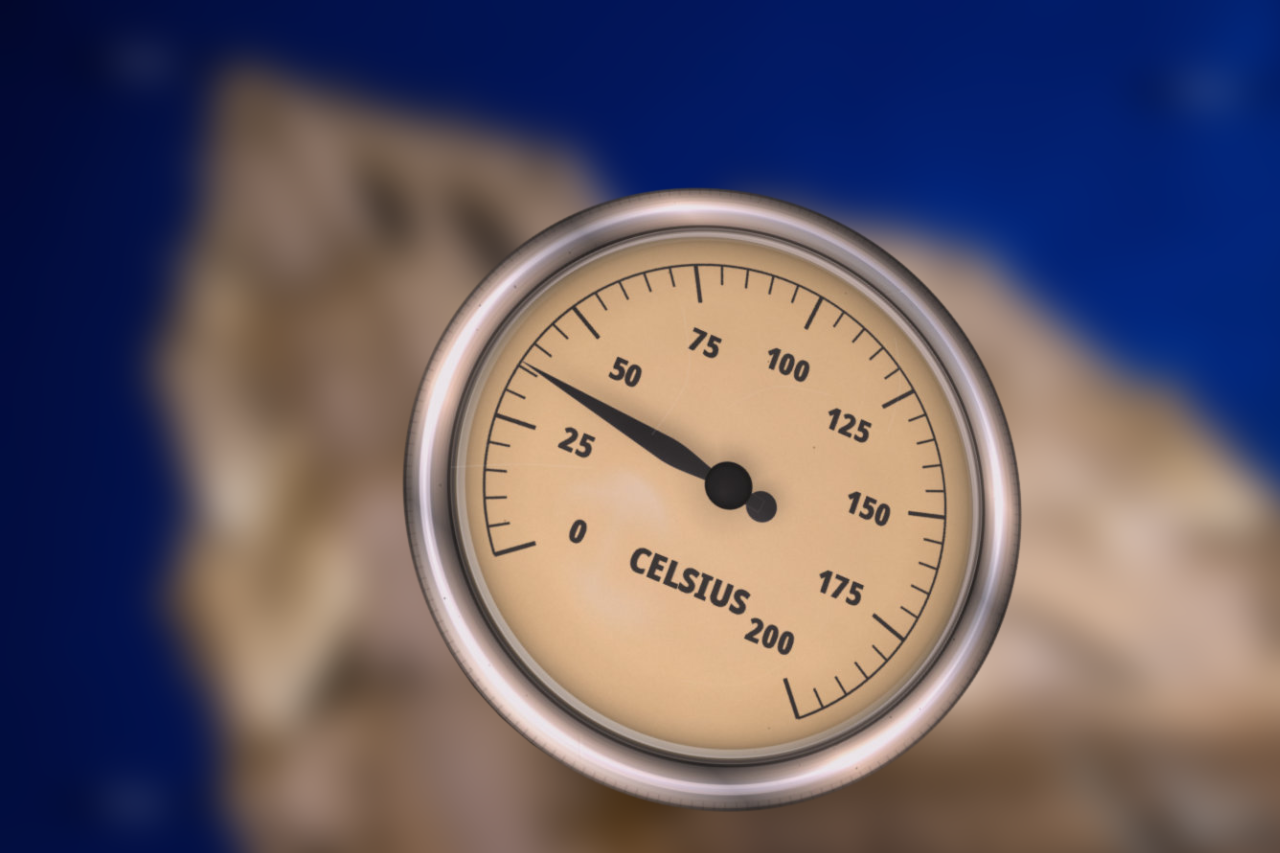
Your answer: 35 °C
